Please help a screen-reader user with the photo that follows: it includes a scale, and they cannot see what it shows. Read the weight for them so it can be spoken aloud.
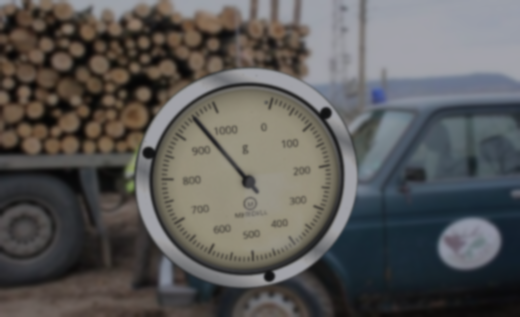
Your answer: 950 g
